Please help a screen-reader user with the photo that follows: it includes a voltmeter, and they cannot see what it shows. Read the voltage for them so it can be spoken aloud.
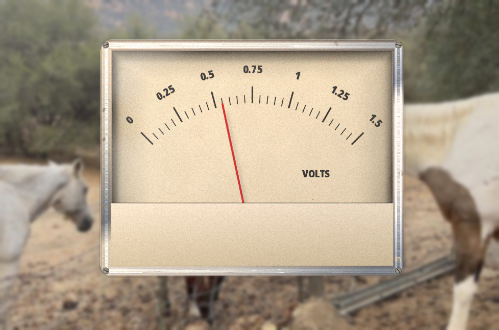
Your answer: 0.55 V
